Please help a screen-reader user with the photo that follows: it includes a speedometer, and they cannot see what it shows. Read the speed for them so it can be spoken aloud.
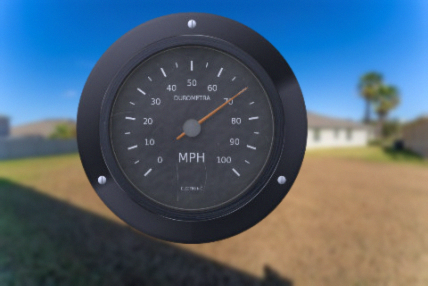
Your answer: 70 mph
